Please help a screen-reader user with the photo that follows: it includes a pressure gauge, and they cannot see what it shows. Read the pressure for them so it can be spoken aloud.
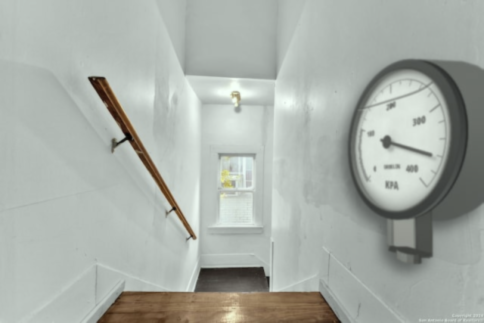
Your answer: 360 kPa
